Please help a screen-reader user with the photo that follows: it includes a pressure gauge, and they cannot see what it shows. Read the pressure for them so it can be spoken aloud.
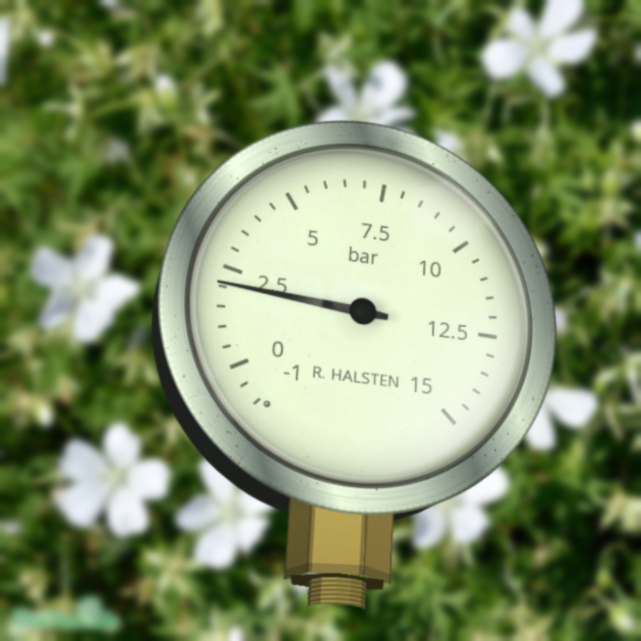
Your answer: 2 bar
